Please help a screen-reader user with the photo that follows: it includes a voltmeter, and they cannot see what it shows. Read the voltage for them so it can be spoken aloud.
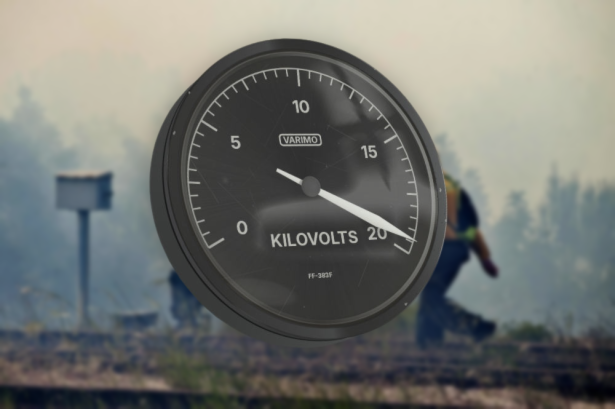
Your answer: 19.5 kV
